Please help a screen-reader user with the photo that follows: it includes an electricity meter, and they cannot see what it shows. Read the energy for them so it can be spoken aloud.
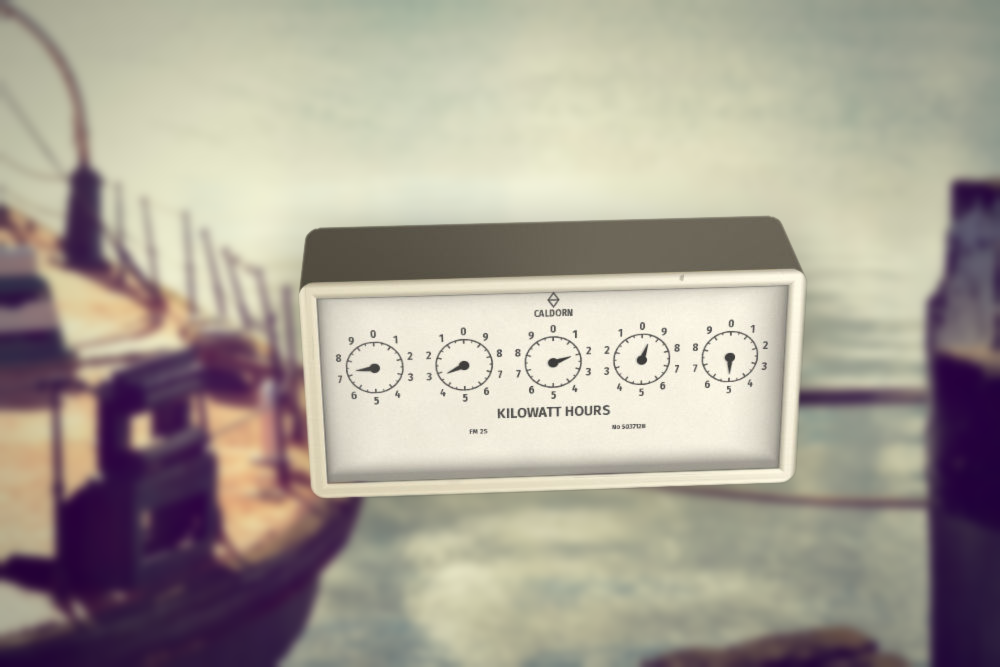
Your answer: 73195 kWh
